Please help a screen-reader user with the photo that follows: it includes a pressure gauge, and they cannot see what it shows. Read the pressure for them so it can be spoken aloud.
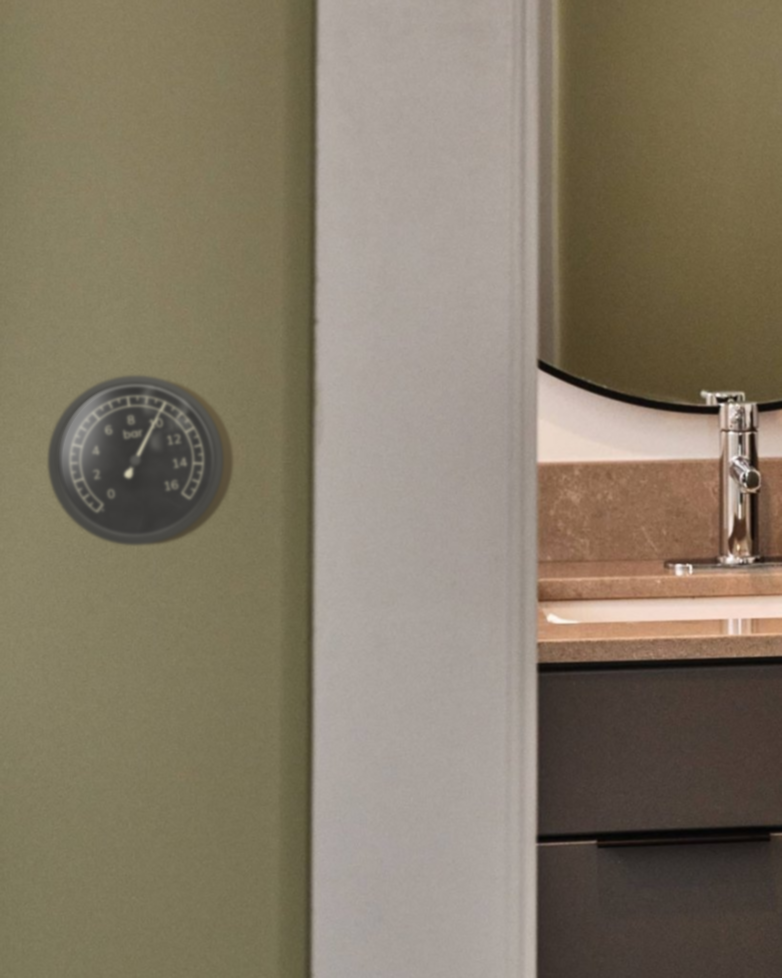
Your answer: 10 bar
